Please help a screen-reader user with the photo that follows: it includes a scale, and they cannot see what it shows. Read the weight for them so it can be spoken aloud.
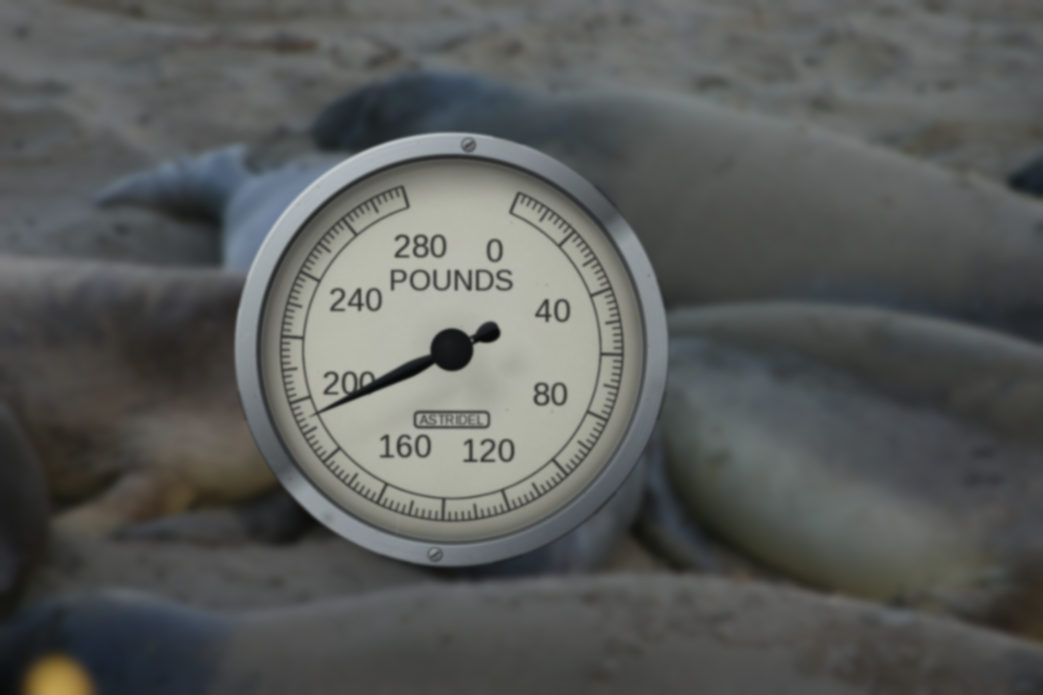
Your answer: 194 lb
